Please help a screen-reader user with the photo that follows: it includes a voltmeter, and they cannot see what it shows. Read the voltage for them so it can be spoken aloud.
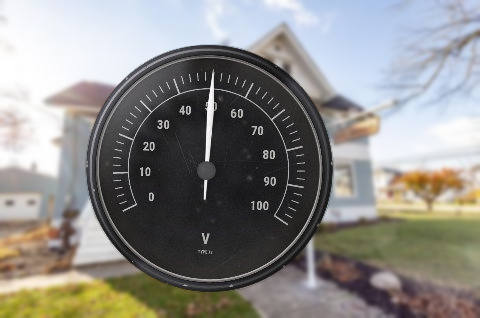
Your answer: 50 V
